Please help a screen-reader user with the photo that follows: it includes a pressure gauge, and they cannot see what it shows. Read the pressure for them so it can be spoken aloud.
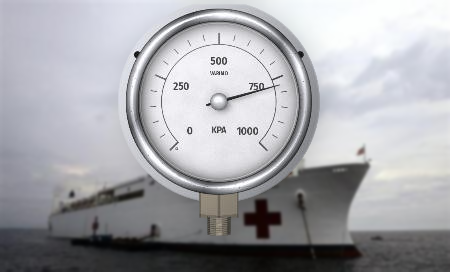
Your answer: 775 kPa
